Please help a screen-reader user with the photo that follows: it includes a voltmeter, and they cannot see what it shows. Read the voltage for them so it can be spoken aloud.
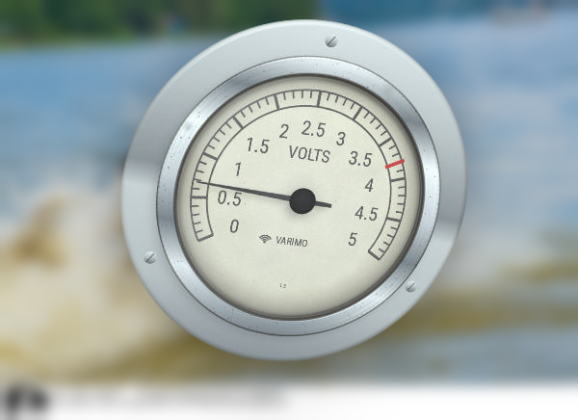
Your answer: 0.7 V
